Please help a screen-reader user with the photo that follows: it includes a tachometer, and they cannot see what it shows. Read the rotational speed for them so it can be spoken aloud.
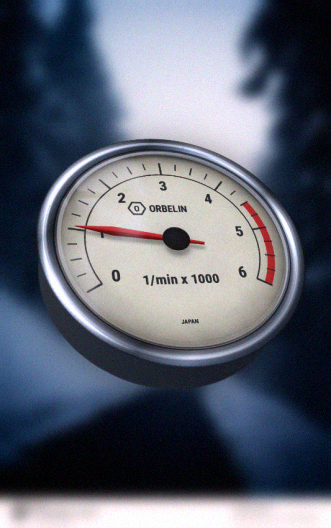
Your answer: 1000 rpm
